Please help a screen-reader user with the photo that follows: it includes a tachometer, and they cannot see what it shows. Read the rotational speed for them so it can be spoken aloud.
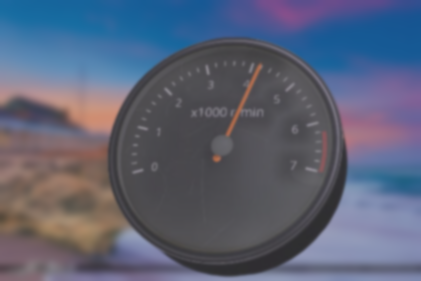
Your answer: 4200 rpm
